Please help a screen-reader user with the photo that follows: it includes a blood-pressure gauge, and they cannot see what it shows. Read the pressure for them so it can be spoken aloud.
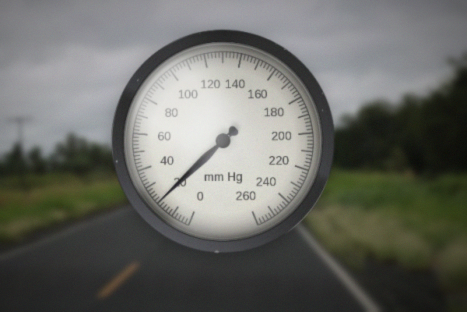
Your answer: 20 mmHg
